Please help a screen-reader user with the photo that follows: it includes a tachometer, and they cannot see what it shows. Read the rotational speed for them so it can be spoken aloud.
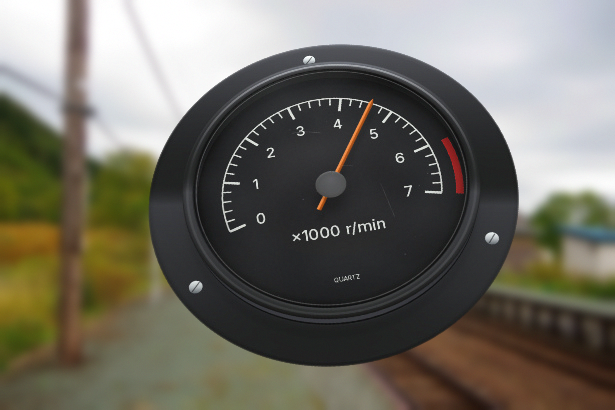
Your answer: 4600 rpm
